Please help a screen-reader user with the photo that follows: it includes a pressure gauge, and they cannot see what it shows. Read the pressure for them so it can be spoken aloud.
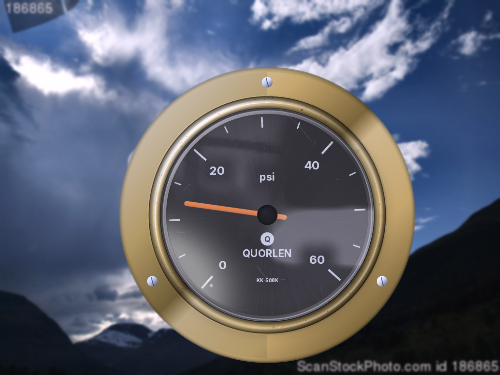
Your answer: 12.5 psi
